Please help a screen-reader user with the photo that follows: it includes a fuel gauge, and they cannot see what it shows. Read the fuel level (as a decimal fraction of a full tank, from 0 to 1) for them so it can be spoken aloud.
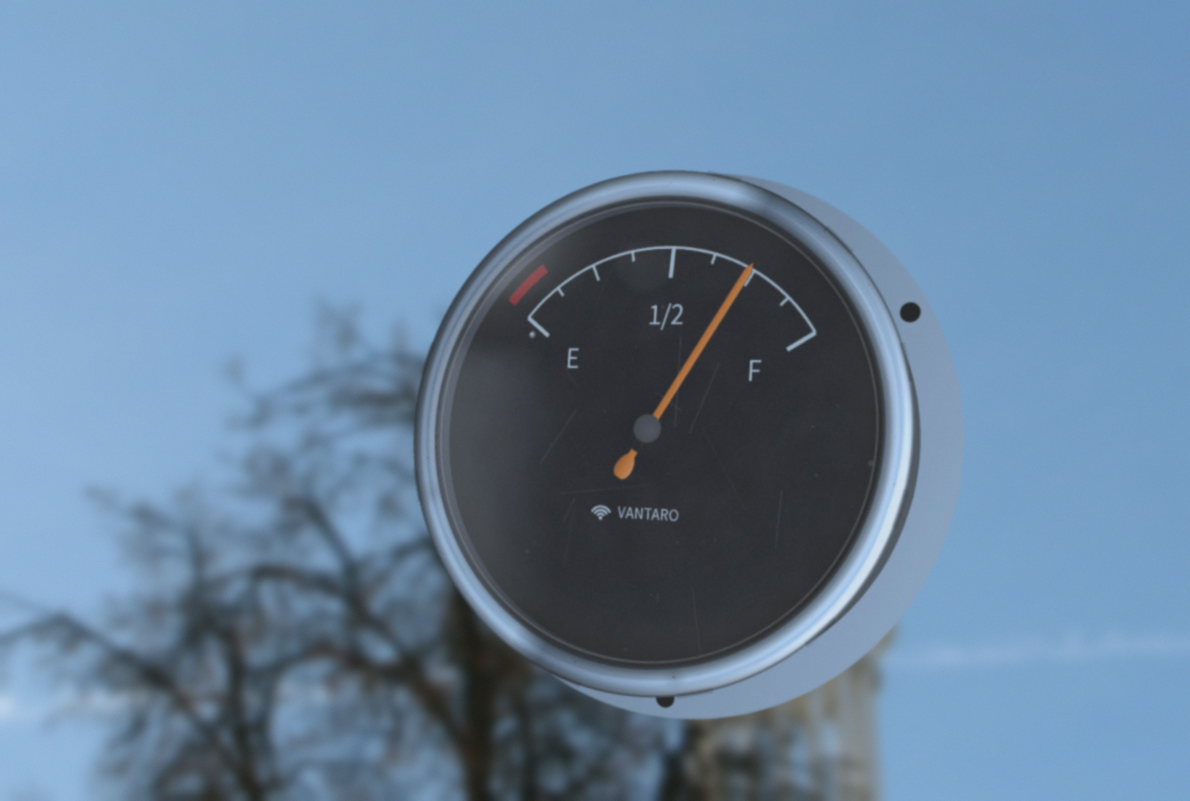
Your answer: 0.75
